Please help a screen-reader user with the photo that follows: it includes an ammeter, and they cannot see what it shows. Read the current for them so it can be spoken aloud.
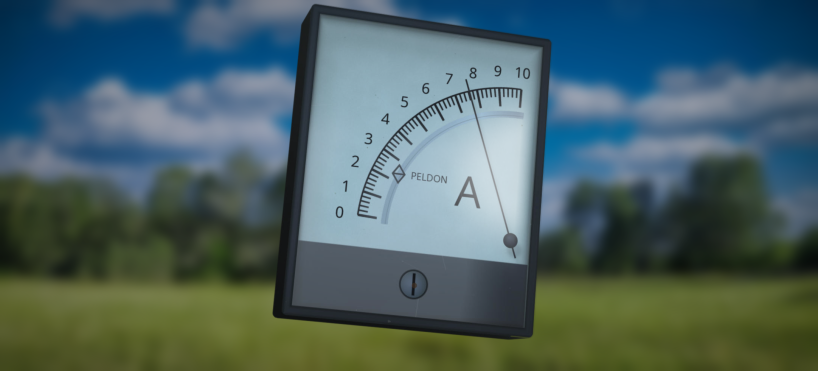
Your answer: 7.6 A
